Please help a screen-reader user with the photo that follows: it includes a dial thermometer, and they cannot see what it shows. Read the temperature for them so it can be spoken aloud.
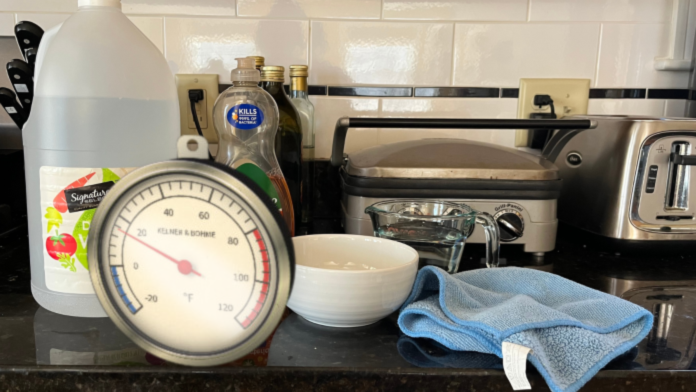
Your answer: 16 °F
